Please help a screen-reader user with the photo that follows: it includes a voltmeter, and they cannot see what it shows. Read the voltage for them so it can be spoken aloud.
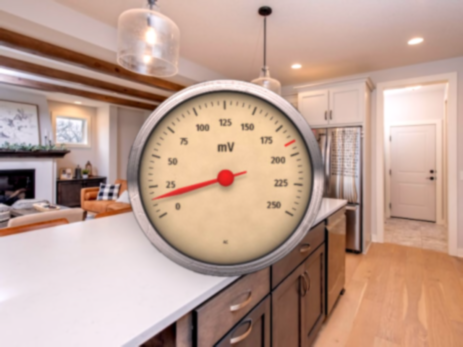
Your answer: 15 mV
